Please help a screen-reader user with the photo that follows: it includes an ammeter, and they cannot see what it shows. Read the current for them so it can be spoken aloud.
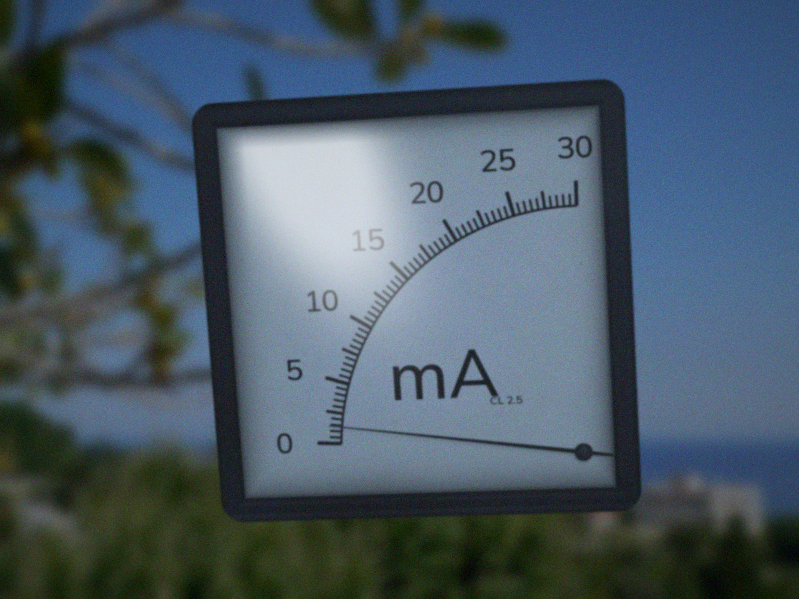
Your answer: 1.5 mA
